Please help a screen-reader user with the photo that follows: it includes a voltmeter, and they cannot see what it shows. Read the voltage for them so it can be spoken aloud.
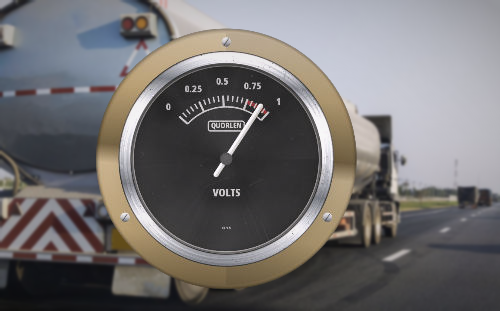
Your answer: 0.9 V
